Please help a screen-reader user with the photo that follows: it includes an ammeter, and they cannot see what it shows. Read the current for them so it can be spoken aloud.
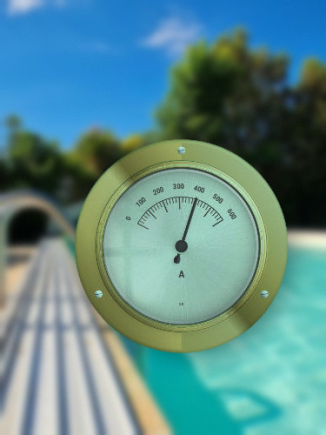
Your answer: 400 A
